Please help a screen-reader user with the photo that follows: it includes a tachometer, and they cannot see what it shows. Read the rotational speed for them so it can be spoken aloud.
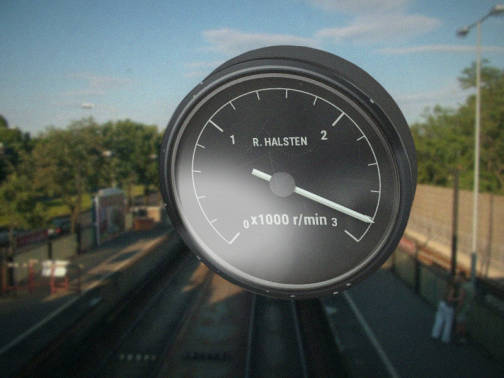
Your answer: 2800 rpm
